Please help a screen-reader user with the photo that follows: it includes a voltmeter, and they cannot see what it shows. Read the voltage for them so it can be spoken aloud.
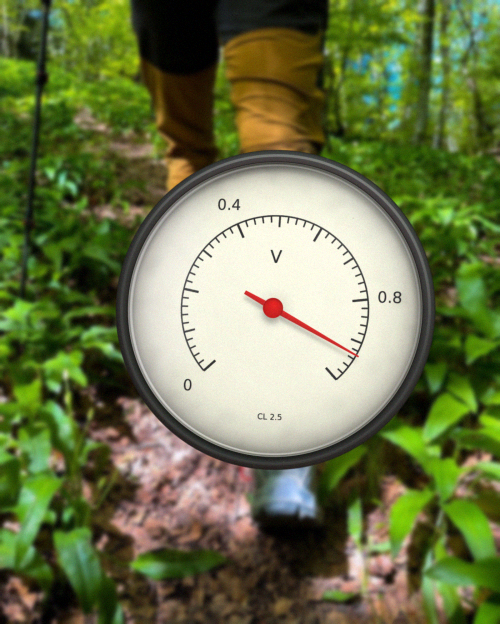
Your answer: 0.93 V
